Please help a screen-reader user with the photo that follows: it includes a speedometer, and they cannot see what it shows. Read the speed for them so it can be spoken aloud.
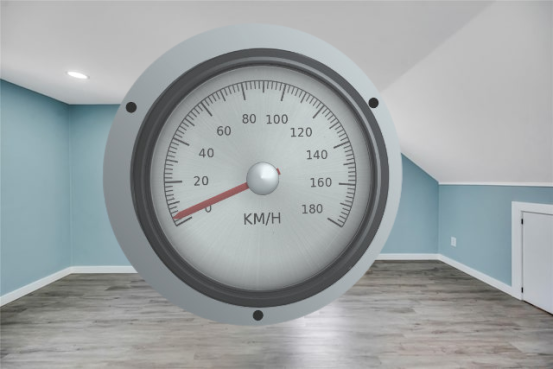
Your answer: 4 km/h
